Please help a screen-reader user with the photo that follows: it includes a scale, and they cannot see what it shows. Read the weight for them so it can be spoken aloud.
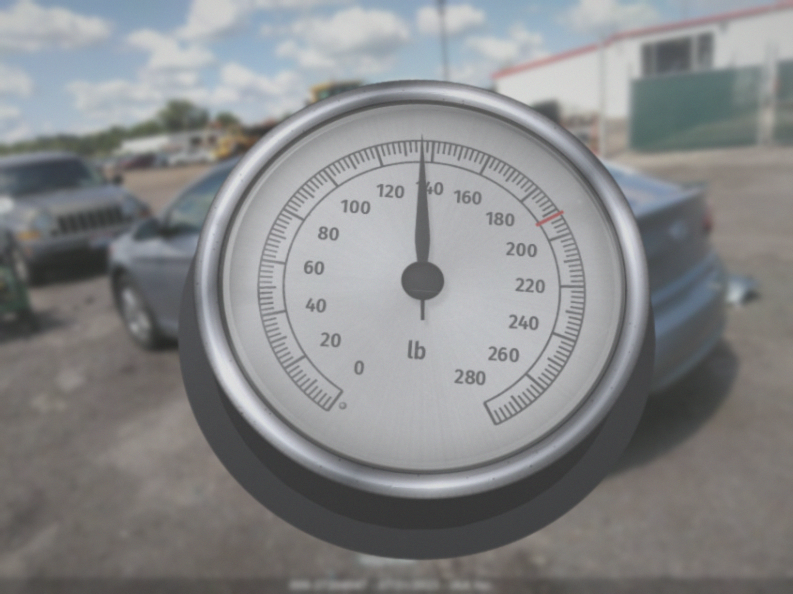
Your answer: 136 lb
